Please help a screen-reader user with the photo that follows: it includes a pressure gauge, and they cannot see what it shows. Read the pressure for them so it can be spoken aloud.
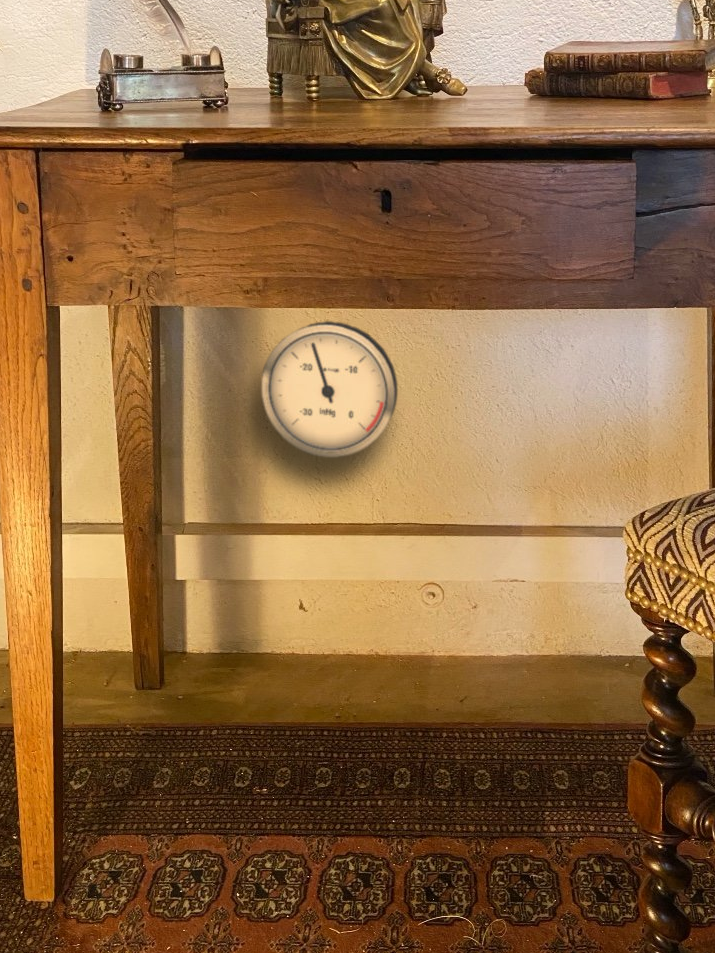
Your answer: -17 inHg
